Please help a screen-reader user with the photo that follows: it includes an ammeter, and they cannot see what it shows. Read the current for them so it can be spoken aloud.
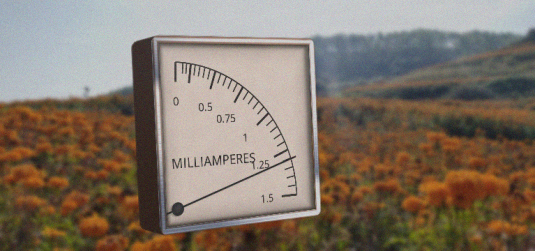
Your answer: 1.3 mA
